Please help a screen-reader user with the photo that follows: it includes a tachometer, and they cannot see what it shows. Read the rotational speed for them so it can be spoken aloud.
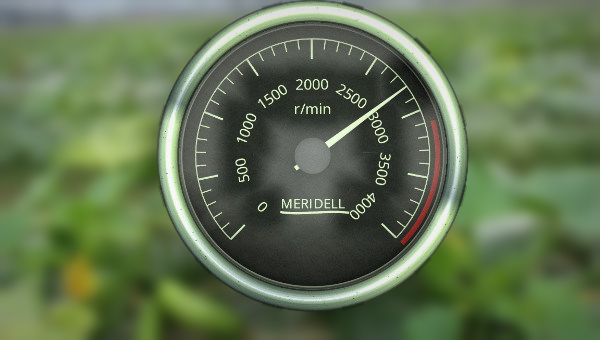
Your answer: 2800 rpm
